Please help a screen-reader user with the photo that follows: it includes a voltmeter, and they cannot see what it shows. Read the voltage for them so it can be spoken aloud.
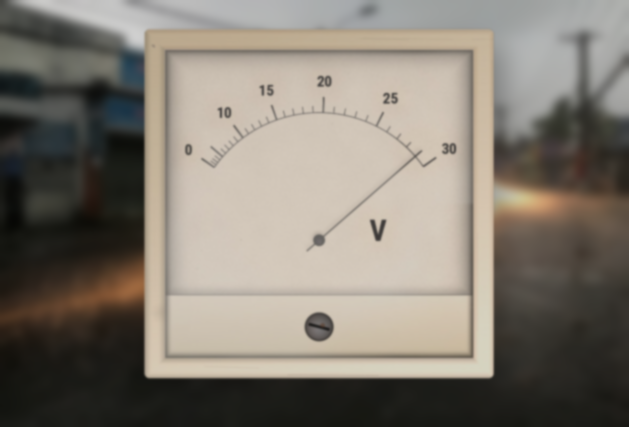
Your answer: 29 V
